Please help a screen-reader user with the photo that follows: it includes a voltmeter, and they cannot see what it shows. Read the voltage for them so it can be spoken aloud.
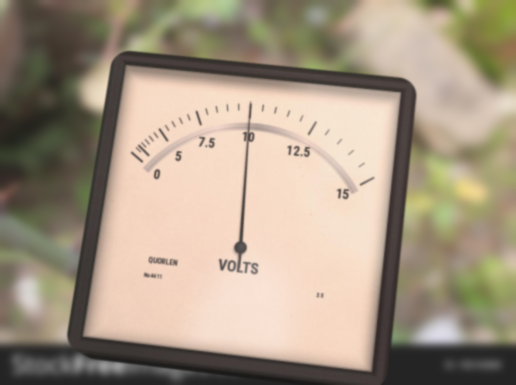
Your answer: 10 V
